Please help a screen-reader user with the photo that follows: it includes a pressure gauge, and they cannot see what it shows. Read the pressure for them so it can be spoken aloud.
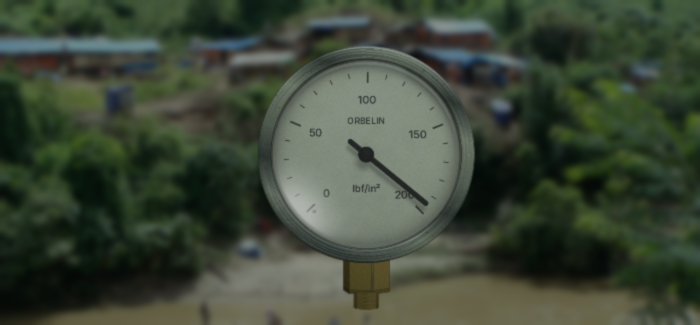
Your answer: 195 psi
